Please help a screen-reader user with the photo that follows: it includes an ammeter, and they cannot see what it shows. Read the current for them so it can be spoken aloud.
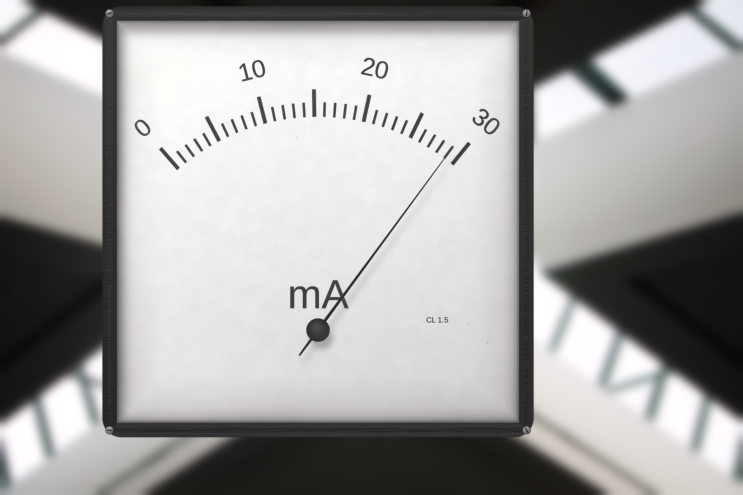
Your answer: 29 mA
